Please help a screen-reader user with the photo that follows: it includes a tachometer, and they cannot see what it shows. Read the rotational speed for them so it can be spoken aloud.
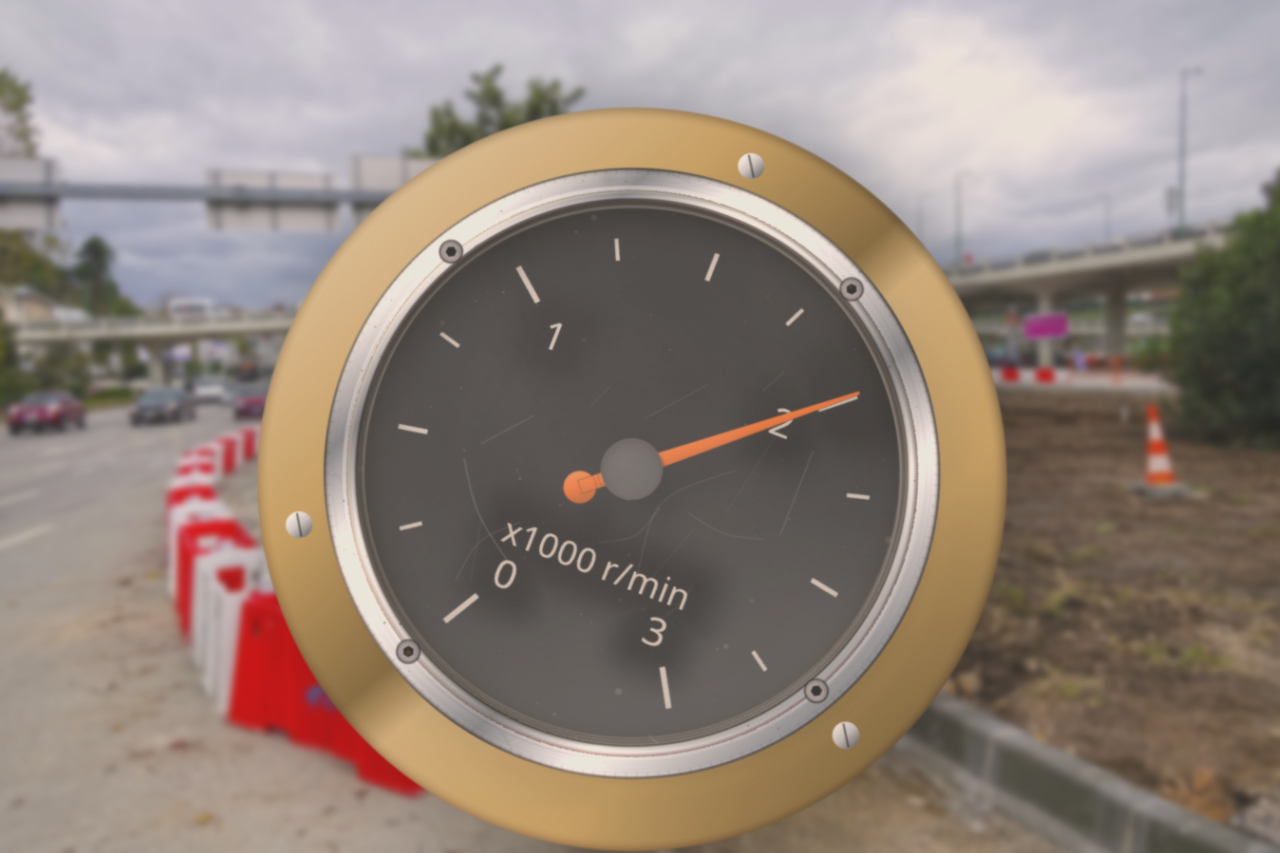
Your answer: 2000 rpm
